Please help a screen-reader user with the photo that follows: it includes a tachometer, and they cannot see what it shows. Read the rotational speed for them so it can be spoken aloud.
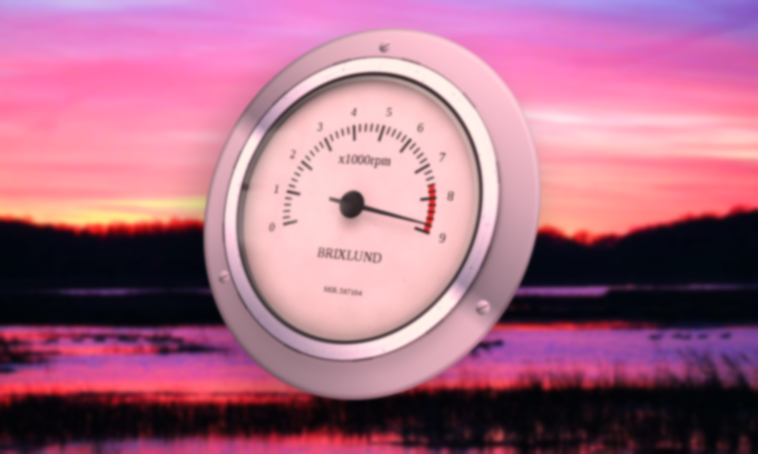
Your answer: 8800 rpm
